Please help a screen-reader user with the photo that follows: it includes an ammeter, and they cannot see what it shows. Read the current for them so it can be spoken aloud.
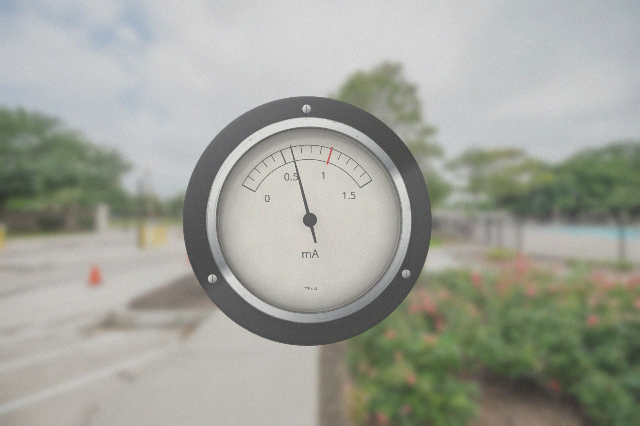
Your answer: 0.6 mA
